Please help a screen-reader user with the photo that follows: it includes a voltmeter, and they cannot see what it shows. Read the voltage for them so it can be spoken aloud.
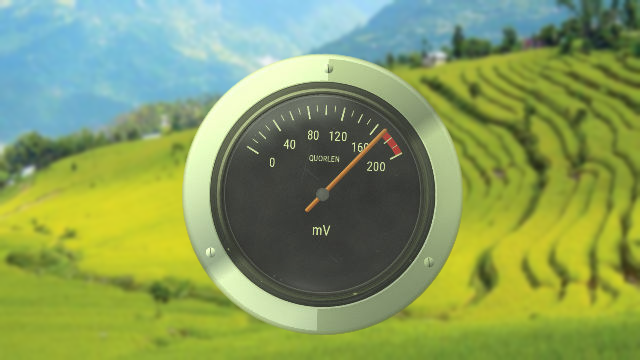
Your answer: 170 mV
